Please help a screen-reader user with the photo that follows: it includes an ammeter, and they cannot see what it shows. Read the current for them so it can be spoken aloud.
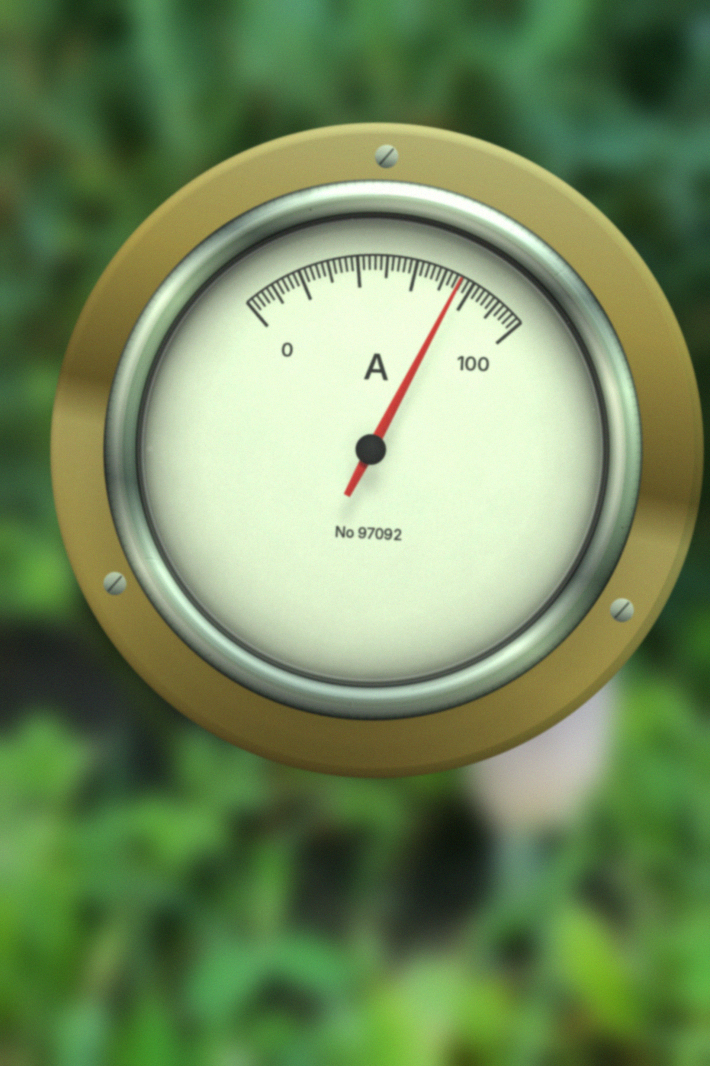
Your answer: 76 A
